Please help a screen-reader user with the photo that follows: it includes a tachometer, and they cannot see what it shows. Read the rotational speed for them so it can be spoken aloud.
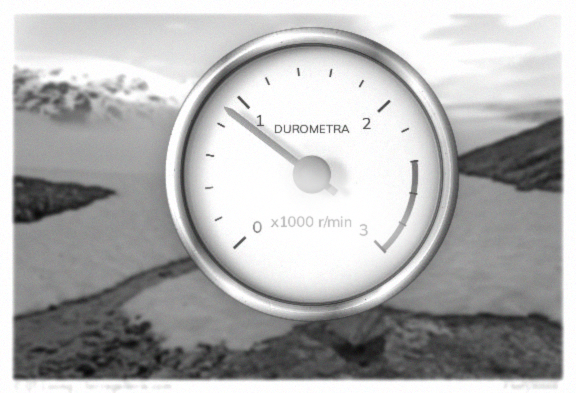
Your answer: 900 rpm
